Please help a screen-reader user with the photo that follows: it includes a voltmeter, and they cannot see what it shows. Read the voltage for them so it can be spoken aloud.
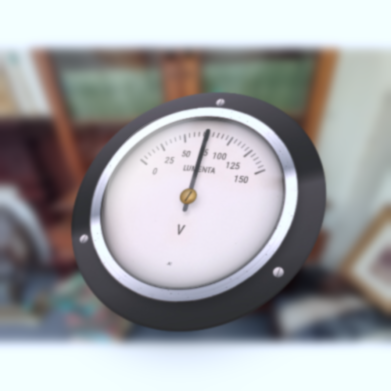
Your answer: 75 V
